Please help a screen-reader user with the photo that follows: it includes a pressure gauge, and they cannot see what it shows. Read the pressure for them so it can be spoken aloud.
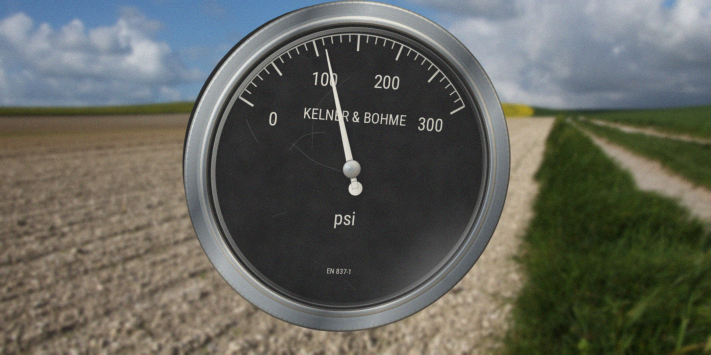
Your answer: 110 psi
